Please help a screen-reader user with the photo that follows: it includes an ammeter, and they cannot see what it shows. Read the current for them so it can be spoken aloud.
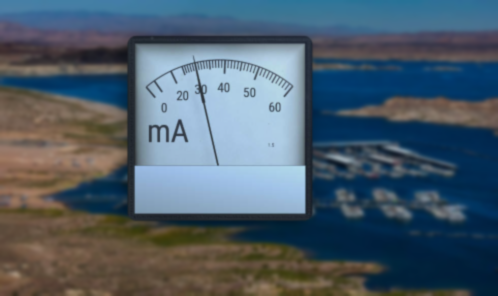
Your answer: 30 mA
